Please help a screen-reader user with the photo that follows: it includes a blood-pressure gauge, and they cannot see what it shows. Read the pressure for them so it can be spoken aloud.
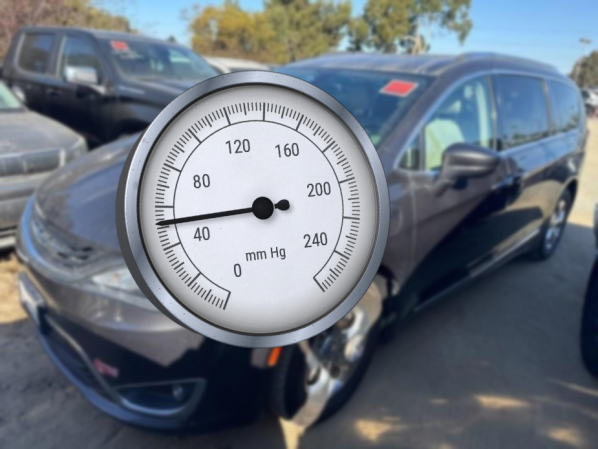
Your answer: 52 mmHg
